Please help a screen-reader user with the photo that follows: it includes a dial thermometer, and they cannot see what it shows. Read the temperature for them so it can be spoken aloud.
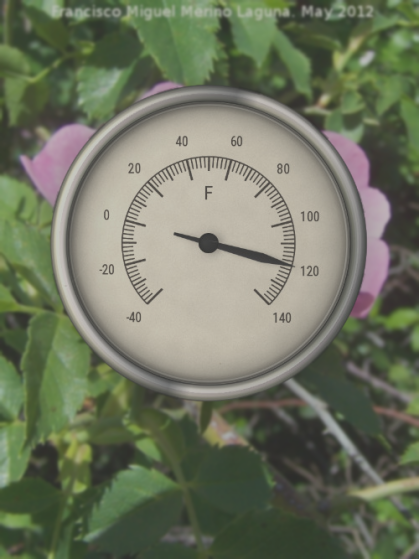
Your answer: 120 °F
